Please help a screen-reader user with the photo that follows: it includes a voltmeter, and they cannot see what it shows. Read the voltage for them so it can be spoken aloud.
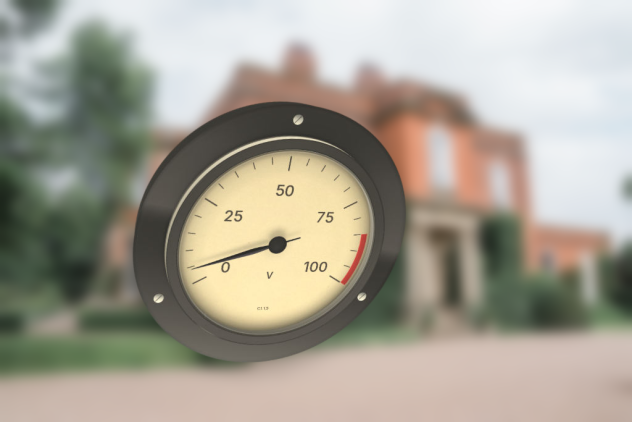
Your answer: 5 V
